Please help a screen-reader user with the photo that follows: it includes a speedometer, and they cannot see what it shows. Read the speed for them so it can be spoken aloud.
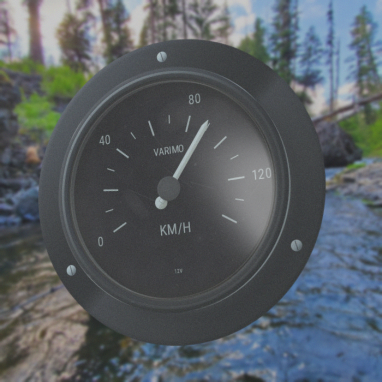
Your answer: 90 km/h
